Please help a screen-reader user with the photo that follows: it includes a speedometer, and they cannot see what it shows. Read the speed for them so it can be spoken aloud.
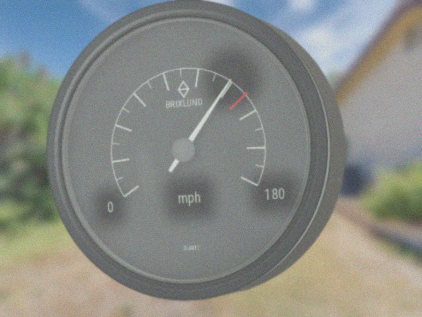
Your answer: 120 mph
